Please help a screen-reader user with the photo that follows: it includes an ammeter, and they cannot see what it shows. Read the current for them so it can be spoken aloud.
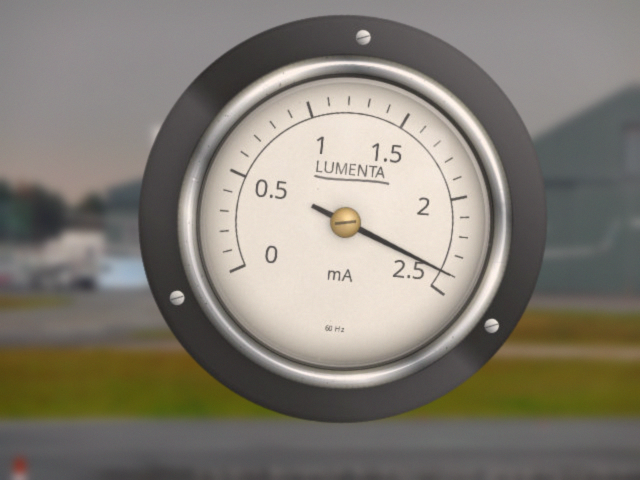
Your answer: 2.4 mA
